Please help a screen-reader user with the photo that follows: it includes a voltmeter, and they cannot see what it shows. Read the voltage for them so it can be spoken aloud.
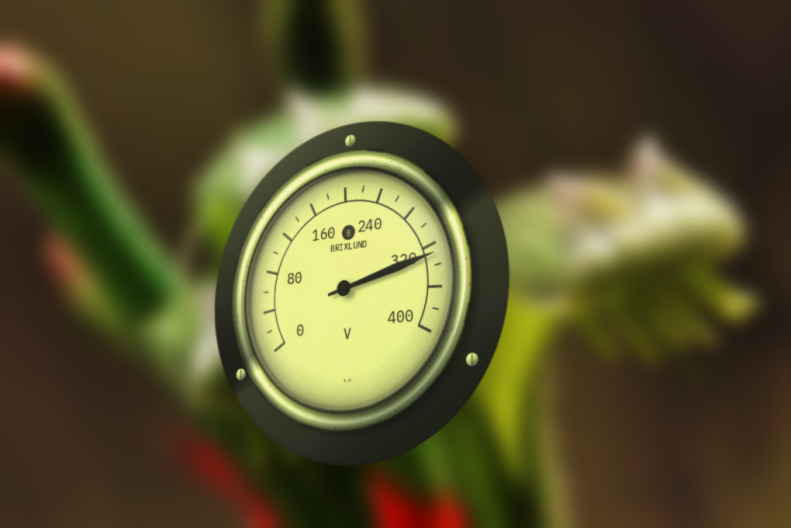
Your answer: 330 V
